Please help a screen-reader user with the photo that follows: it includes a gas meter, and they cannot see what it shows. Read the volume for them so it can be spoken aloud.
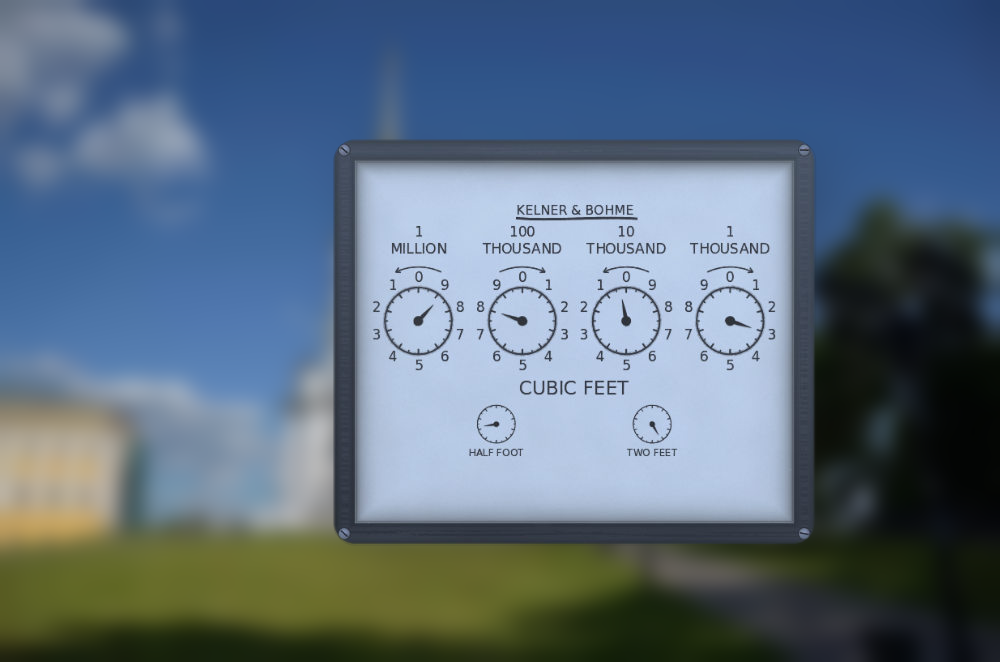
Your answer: 880300 ft³
